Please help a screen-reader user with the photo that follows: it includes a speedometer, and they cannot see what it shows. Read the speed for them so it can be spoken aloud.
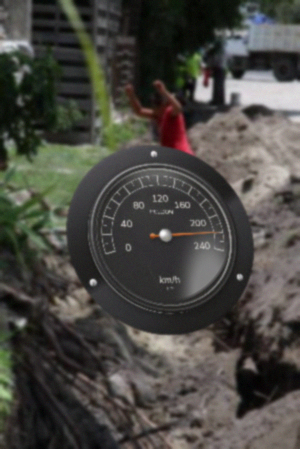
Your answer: 220 km/h
